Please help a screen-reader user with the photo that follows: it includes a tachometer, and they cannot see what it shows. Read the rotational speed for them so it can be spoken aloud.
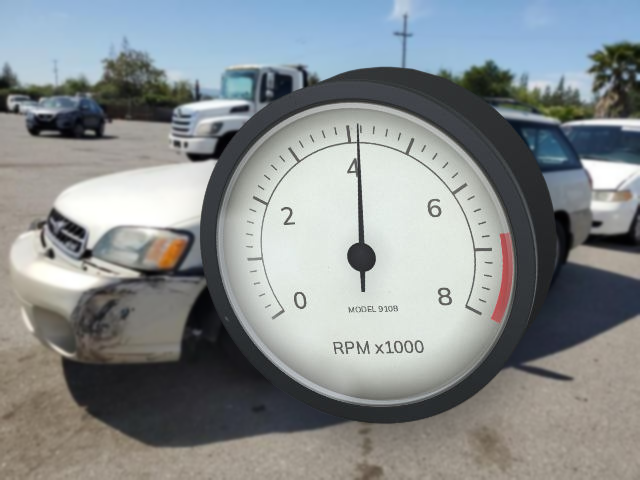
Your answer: 4200 rpm
